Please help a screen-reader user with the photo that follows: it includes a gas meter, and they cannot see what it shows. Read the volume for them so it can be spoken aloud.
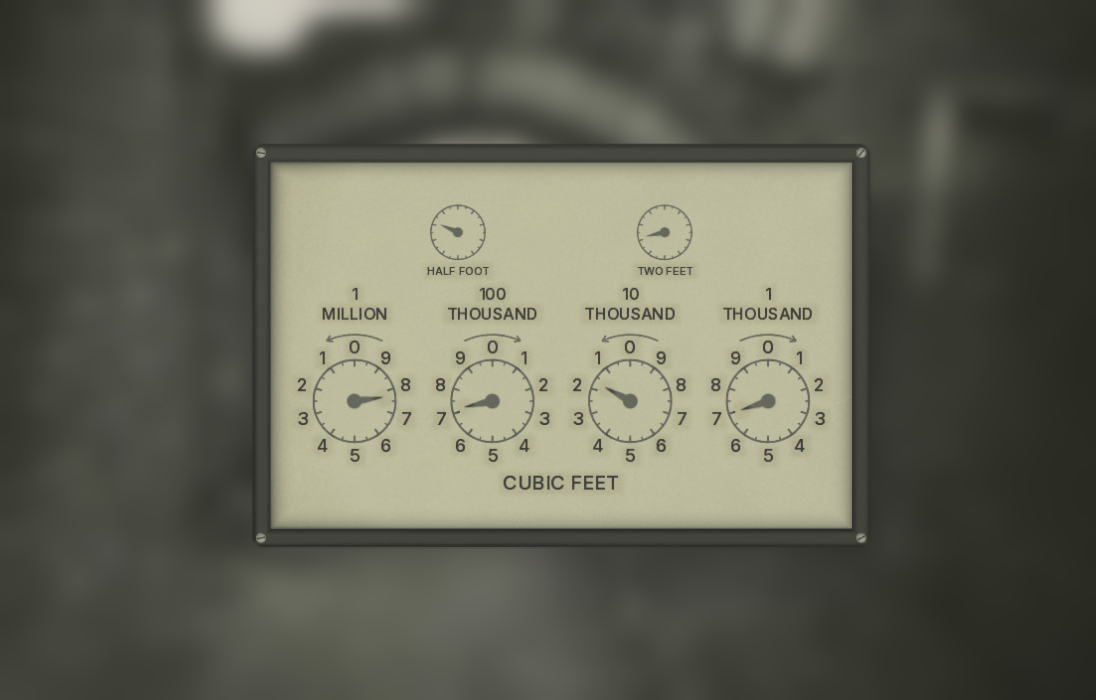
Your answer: 771700 ft³
